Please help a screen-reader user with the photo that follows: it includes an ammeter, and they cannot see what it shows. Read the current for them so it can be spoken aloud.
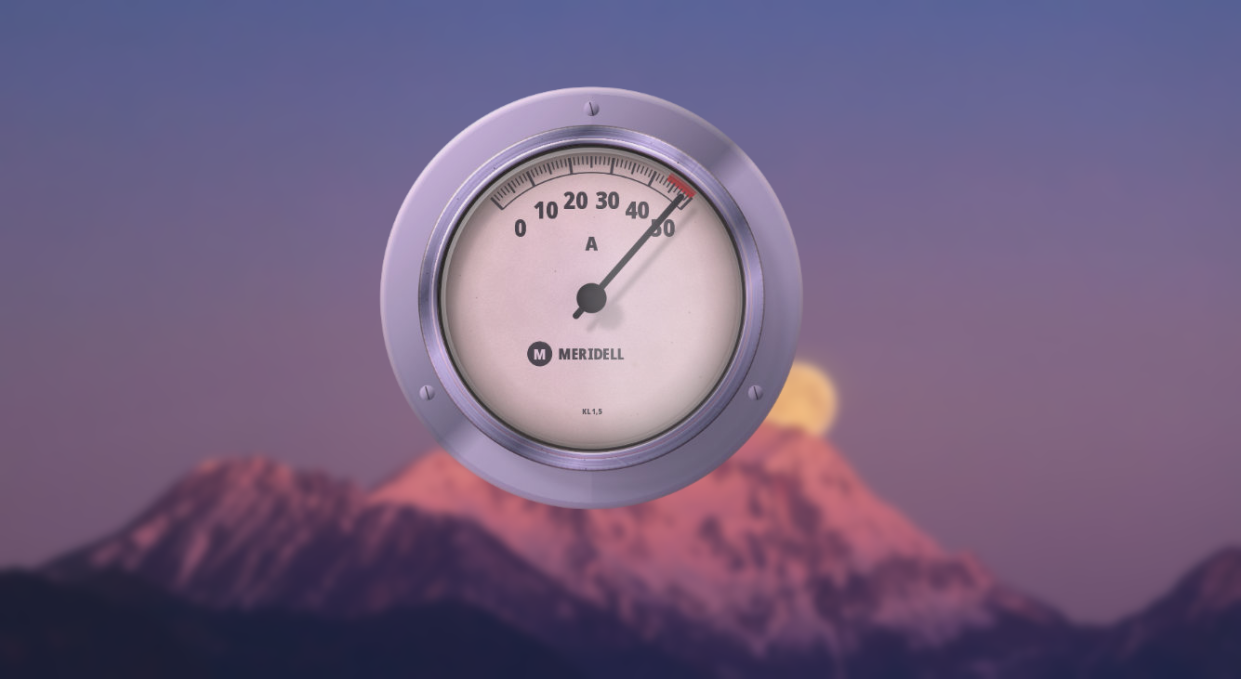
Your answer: 48 A
